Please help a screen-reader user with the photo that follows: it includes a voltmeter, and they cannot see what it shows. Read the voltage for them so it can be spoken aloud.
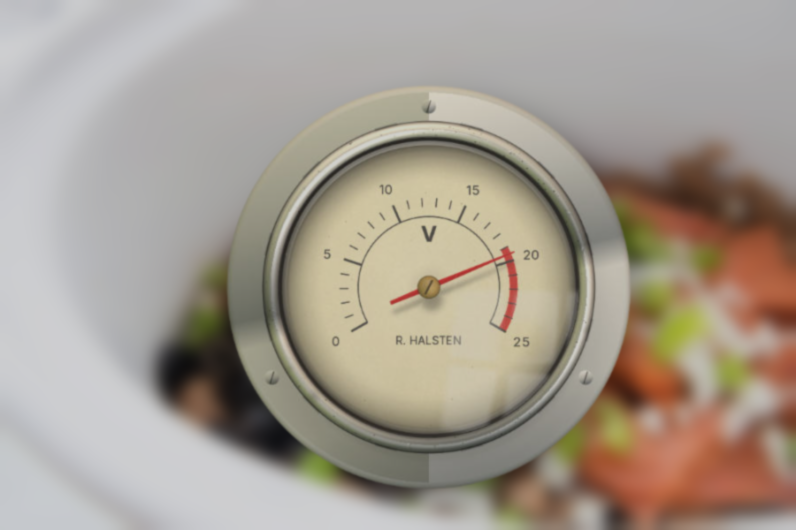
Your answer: 19.5 V
